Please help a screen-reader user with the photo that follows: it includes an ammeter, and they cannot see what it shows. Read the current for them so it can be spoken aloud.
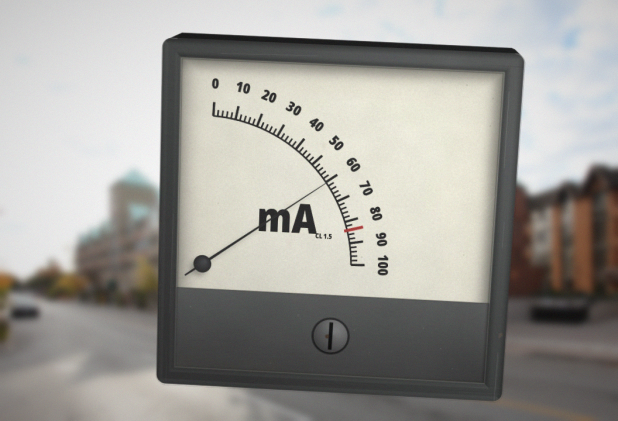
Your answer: 60 mA
